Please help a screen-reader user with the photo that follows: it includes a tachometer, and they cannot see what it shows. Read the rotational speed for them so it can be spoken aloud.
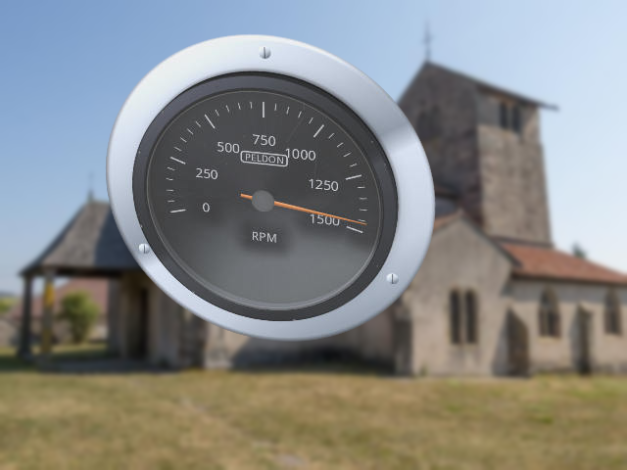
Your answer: 1450 rpm
